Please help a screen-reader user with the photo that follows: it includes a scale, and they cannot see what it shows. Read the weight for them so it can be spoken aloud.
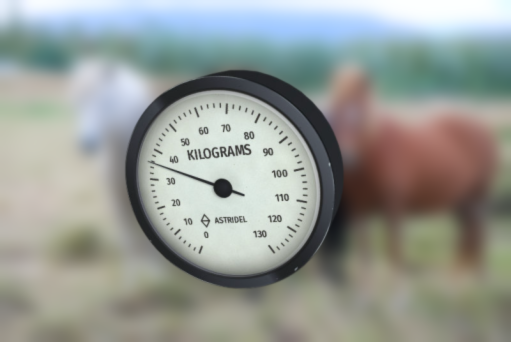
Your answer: 36 kg
